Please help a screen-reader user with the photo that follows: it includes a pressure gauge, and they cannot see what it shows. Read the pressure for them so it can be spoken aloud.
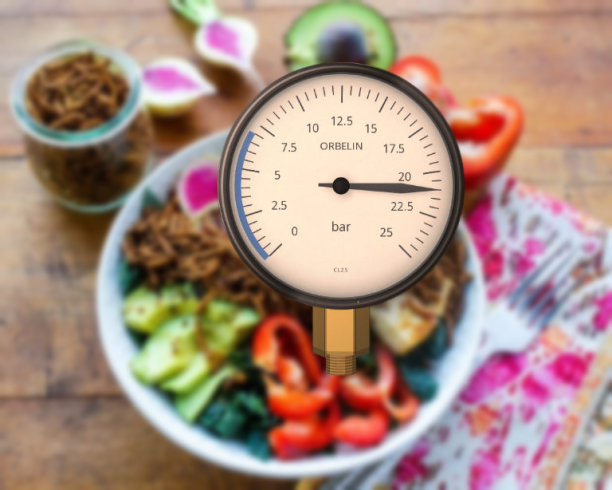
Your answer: 21 bar
